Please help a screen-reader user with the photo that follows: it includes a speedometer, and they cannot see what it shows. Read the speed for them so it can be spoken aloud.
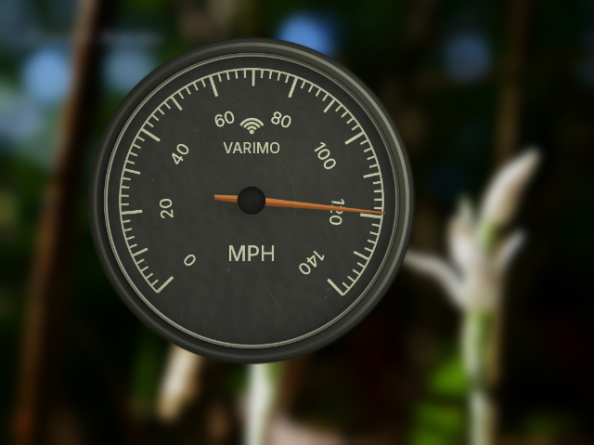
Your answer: 119 mph
